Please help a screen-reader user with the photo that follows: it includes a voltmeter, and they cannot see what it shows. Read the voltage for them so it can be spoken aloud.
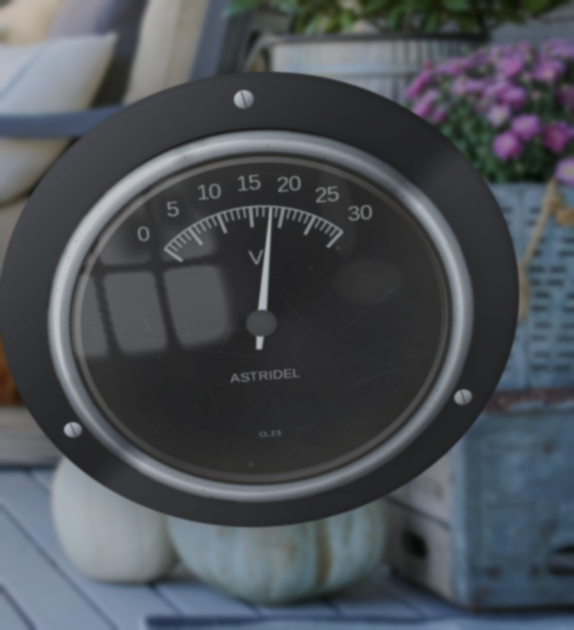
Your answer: 18 V
